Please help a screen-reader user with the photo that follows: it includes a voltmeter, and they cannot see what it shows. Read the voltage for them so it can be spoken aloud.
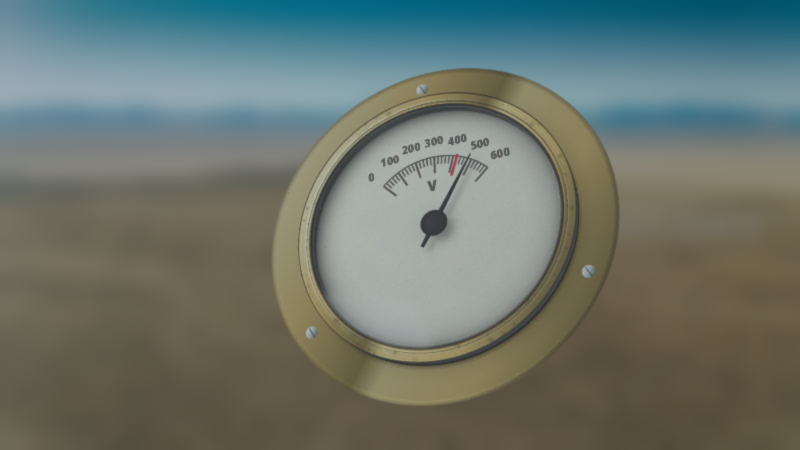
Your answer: 500 V
